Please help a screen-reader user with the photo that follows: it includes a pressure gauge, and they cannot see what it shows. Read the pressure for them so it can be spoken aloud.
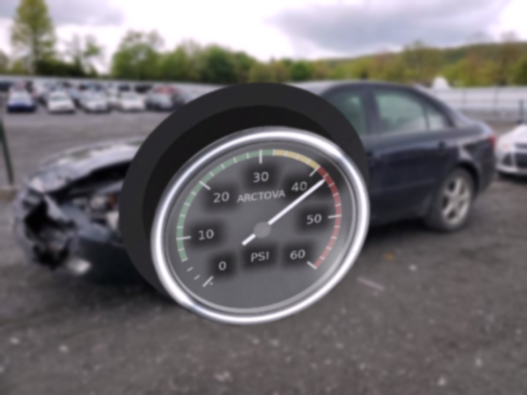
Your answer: 42 psi
